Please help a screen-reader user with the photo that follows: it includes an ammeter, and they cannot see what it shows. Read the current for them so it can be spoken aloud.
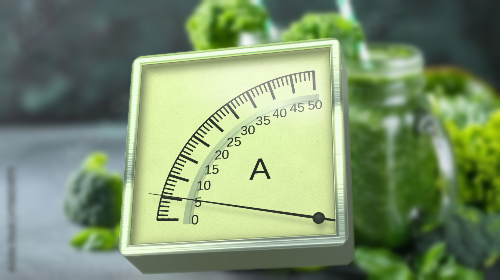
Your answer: 5 A
